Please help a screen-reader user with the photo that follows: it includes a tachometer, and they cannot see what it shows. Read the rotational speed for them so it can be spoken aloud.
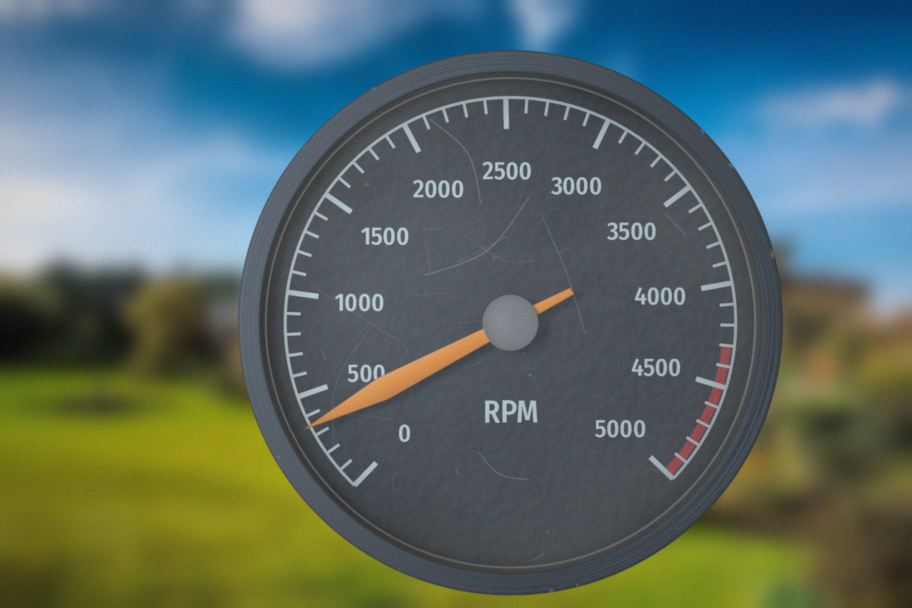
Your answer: 350 rpm
